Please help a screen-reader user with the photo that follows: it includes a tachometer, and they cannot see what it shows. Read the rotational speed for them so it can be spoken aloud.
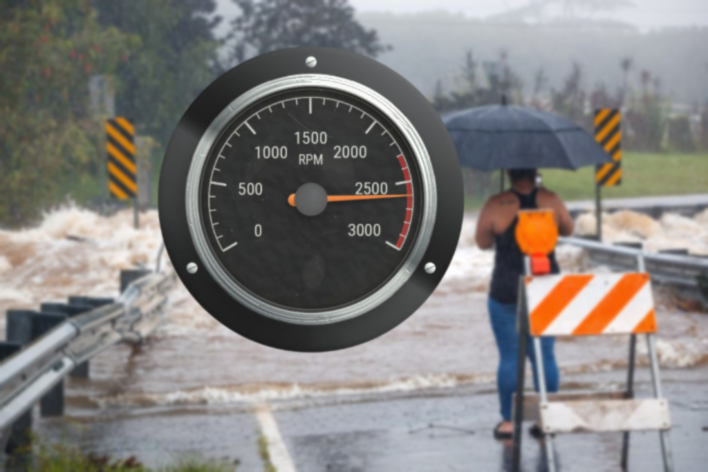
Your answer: 2600 rpm
